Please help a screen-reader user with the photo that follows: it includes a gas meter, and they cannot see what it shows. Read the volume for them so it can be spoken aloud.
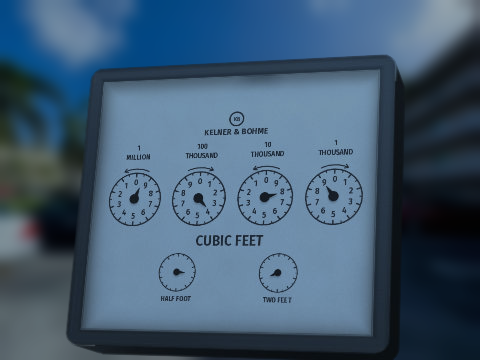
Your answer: 937900 ft³
